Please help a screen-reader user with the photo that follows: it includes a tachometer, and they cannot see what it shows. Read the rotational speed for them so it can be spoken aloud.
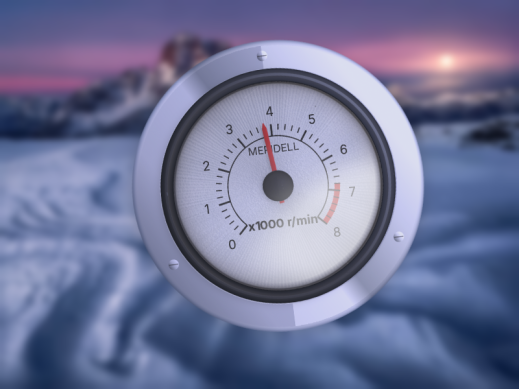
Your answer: 3800 rpm
